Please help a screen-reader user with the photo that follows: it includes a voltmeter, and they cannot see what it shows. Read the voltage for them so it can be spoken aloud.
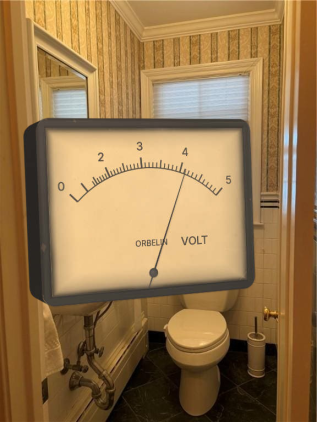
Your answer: 4.1 V
